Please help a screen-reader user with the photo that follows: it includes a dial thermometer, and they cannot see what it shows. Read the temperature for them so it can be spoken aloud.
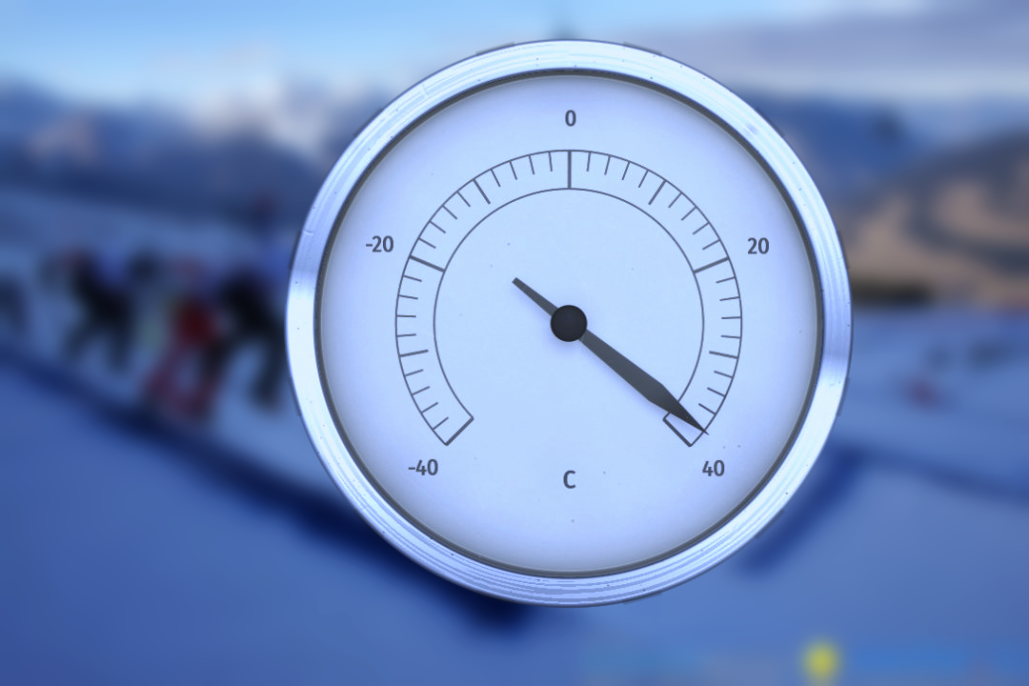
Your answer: 38 °C
